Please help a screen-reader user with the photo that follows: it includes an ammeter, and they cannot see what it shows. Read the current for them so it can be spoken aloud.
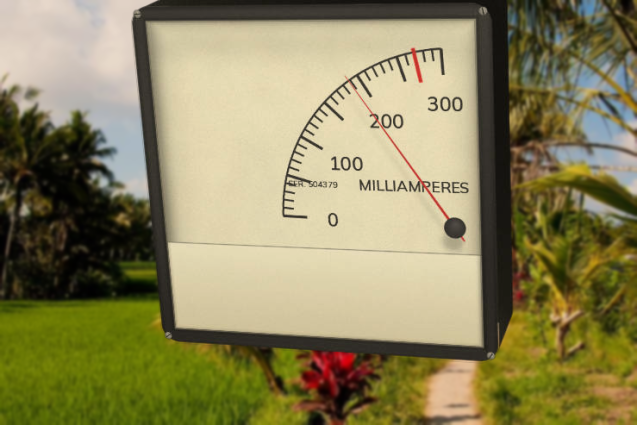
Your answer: 190 mA
